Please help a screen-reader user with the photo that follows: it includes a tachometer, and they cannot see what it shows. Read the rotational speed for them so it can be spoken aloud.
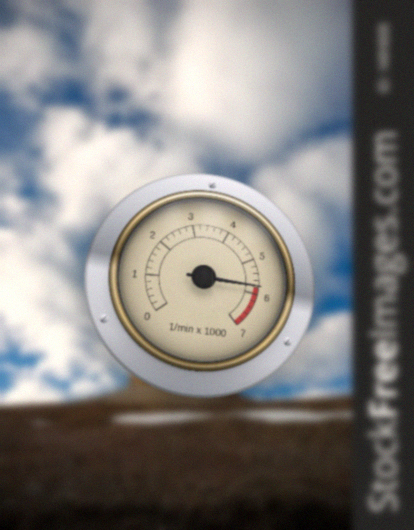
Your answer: 5800 rpm
